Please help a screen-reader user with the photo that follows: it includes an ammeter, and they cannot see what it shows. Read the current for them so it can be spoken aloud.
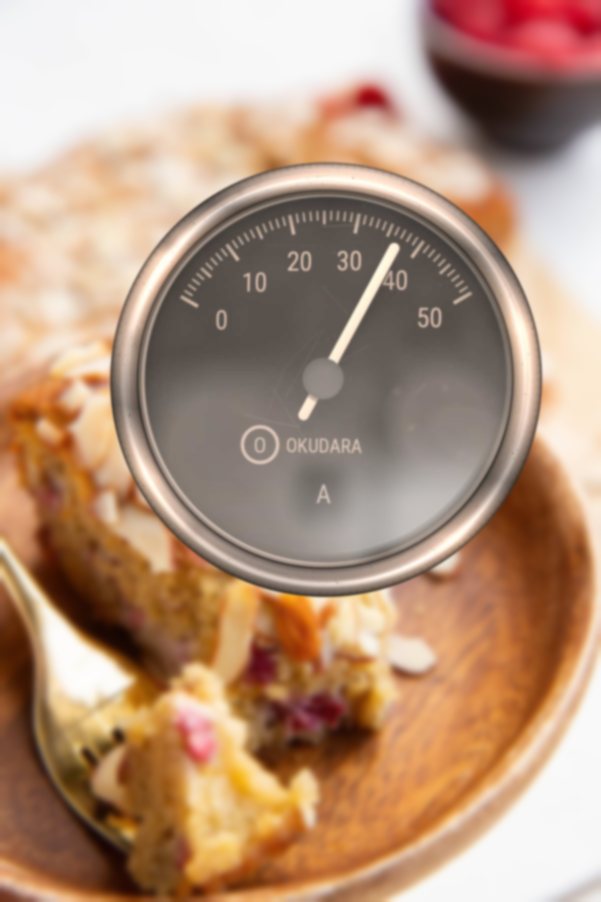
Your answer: 37 A
